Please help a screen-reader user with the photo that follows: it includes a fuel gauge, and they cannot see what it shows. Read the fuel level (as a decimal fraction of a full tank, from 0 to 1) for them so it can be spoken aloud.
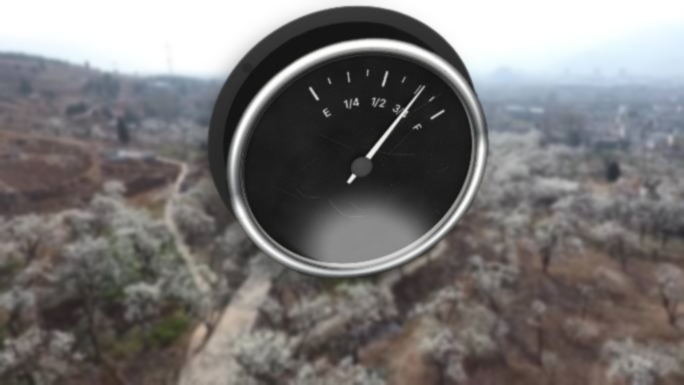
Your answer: 0.75
